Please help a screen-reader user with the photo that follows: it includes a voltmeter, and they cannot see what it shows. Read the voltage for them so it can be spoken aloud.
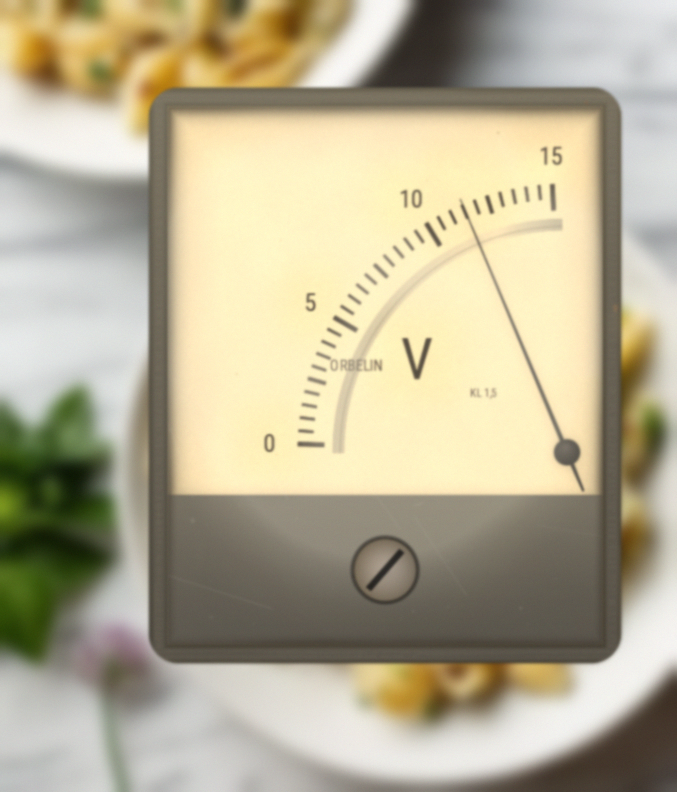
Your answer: 11.5 V
